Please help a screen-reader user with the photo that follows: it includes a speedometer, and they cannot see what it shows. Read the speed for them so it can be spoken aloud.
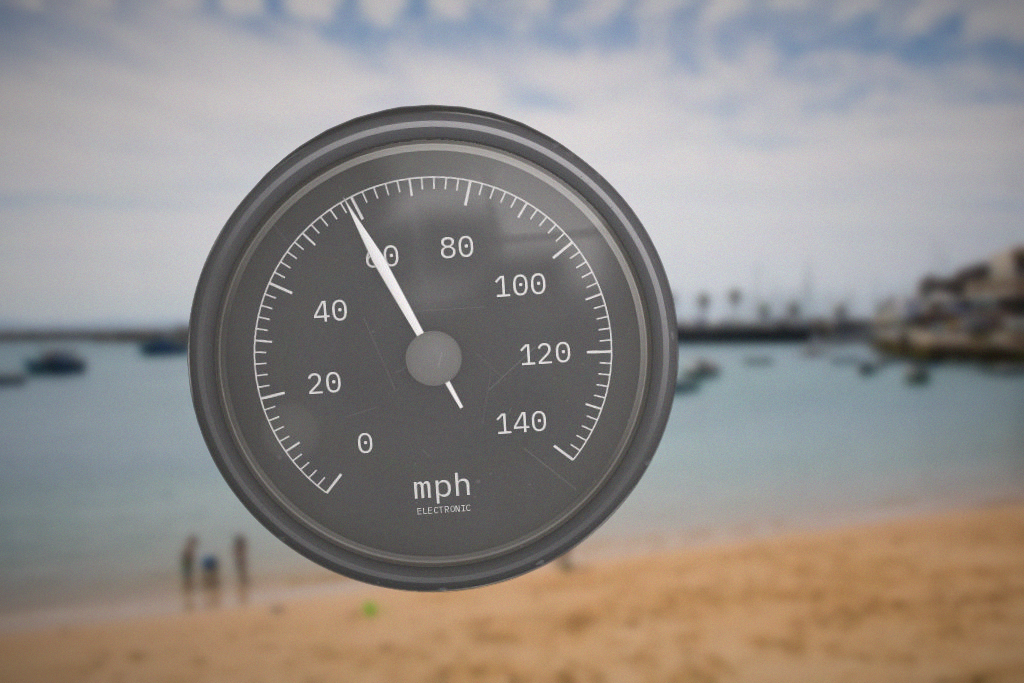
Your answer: 59 mph
